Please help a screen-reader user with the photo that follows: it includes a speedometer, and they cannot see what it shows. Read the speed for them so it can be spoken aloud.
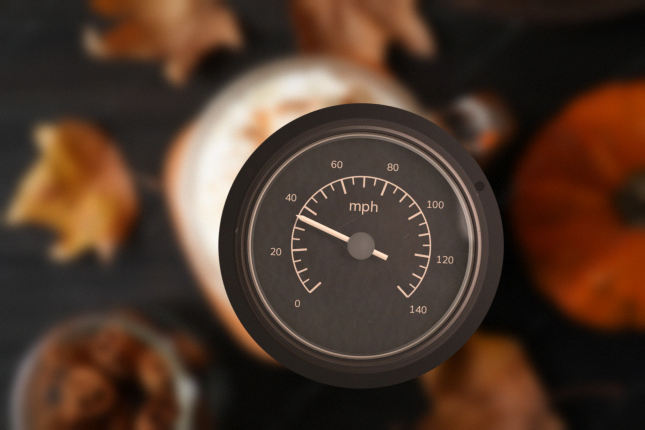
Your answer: 35 mph
